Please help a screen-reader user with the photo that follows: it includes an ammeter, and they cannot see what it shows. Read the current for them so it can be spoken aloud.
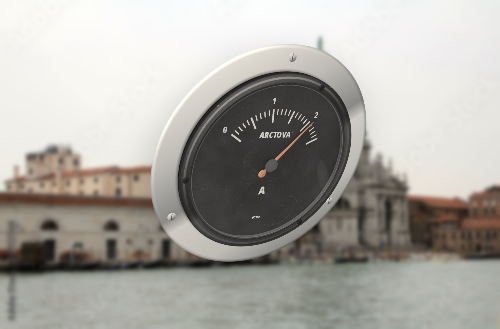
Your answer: 2 A
